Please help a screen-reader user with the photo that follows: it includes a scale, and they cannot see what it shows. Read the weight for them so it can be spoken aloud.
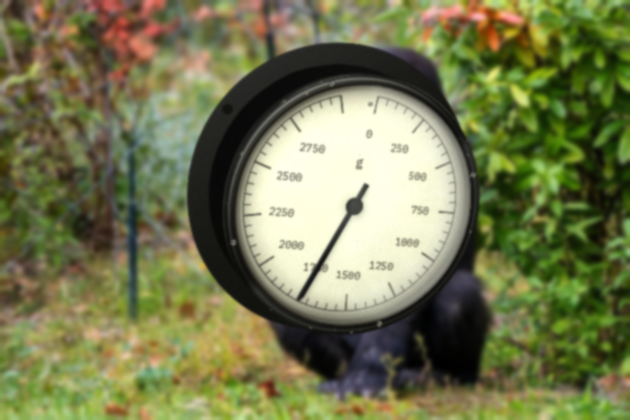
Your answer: 1750 g
